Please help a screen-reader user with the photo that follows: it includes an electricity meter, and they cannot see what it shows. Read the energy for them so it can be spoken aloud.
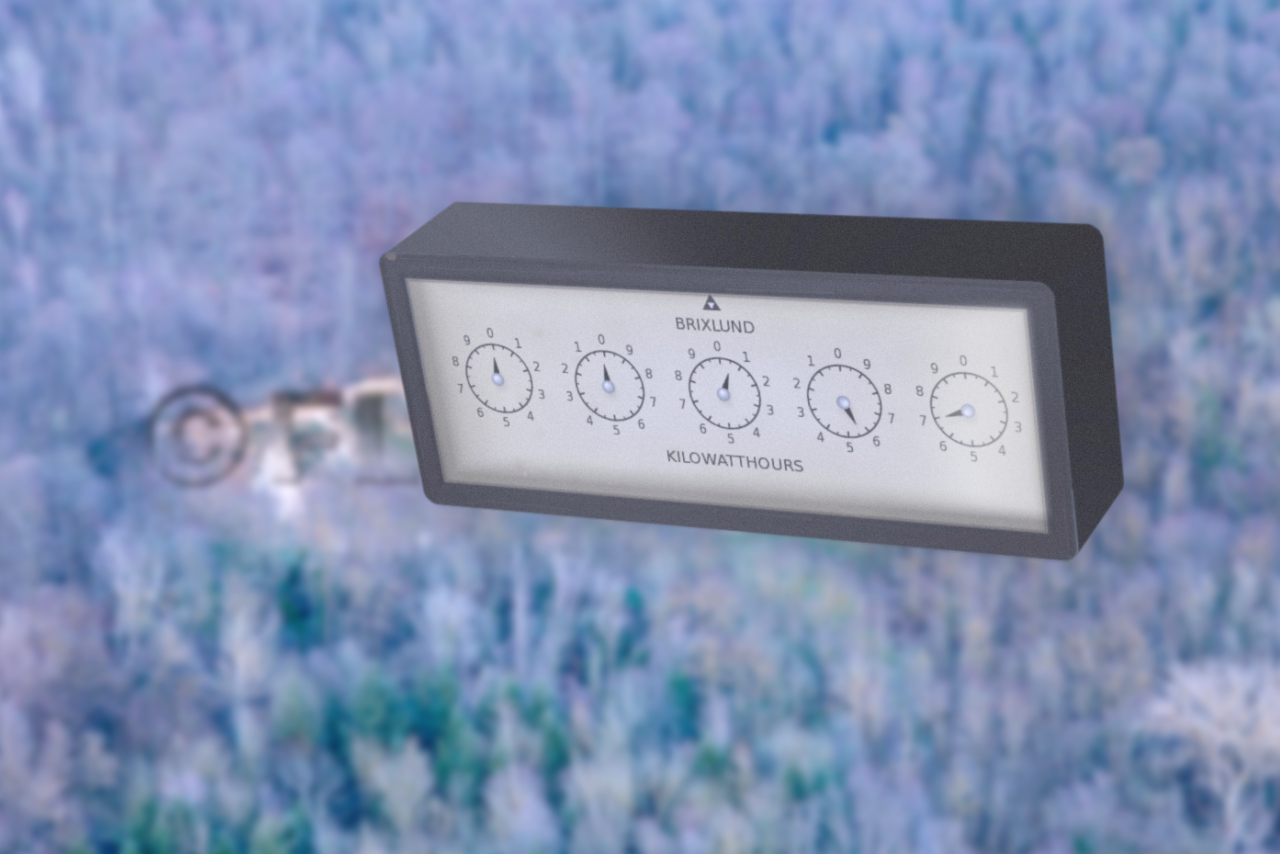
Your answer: 57 kWh
